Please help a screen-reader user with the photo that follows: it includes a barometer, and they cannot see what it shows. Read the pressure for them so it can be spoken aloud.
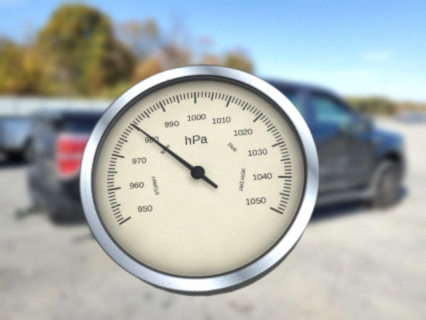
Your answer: 980 hPa
